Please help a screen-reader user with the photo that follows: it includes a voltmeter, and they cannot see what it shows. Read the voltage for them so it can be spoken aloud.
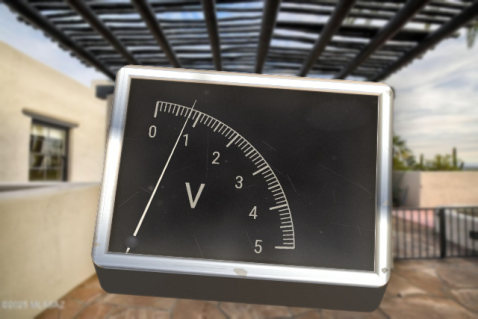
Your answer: 0.8 V
